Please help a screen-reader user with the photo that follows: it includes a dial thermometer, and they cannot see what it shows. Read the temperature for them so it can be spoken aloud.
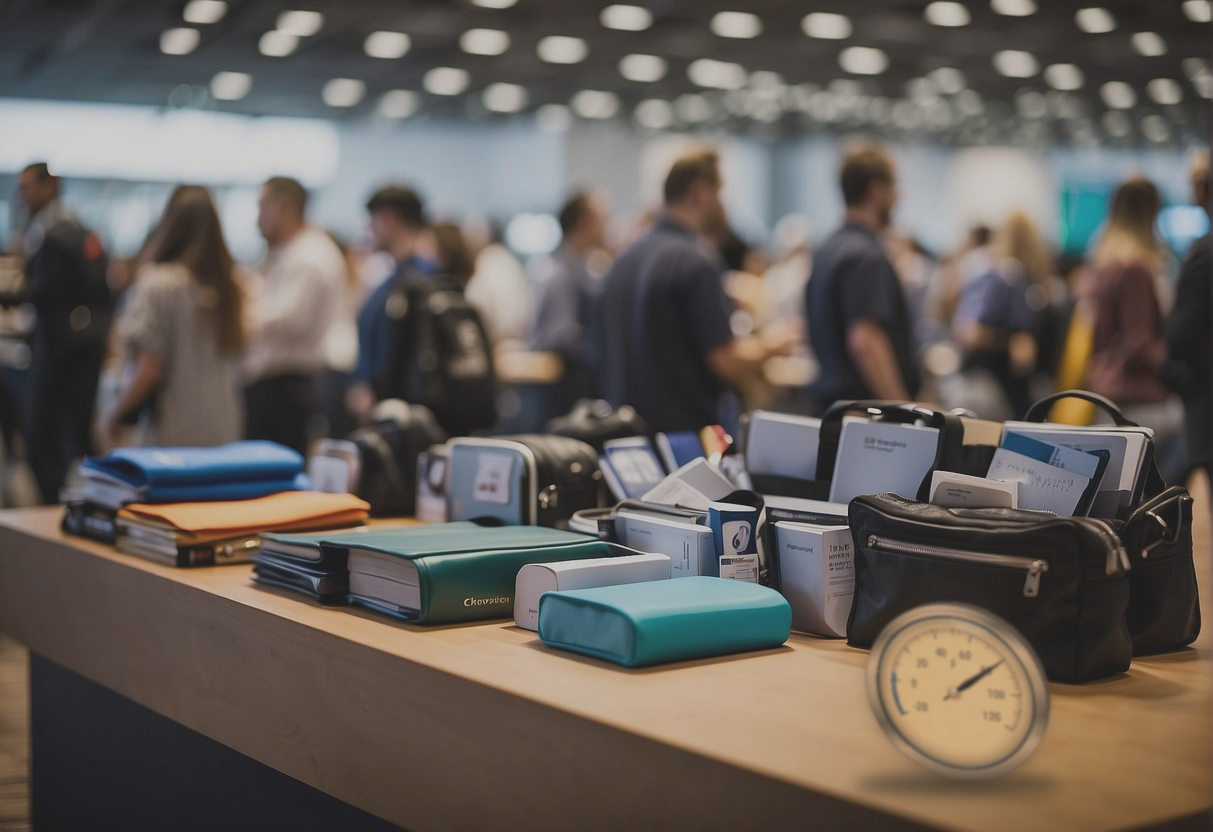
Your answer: 80 °F
